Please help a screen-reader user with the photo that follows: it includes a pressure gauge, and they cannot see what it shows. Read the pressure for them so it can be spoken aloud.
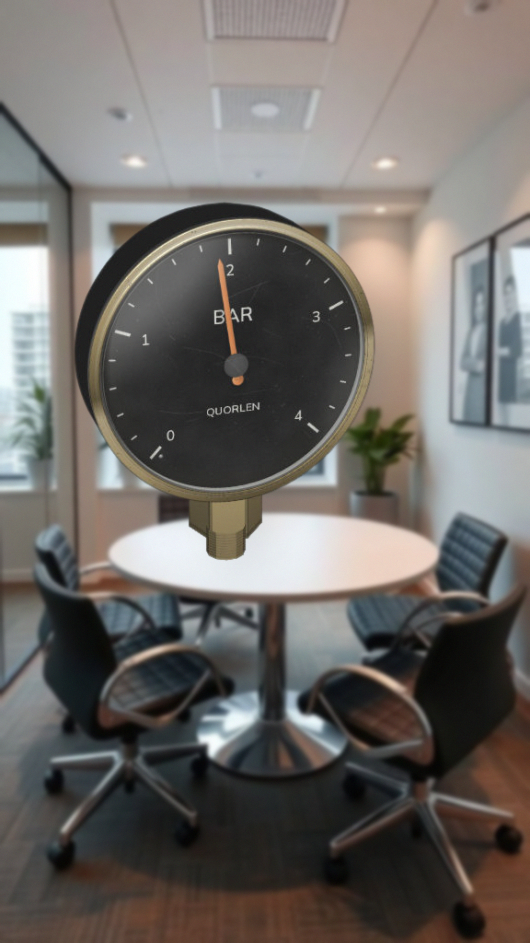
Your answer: 1.9 bar
